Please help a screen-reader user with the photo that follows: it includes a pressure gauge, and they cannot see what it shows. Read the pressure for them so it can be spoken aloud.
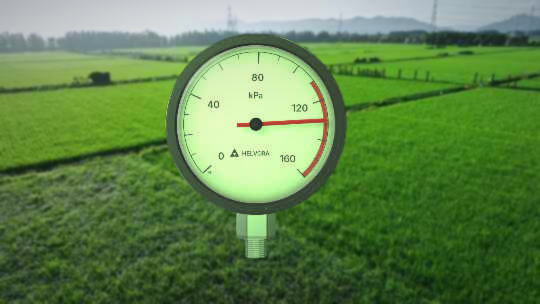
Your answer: 130 kPa
